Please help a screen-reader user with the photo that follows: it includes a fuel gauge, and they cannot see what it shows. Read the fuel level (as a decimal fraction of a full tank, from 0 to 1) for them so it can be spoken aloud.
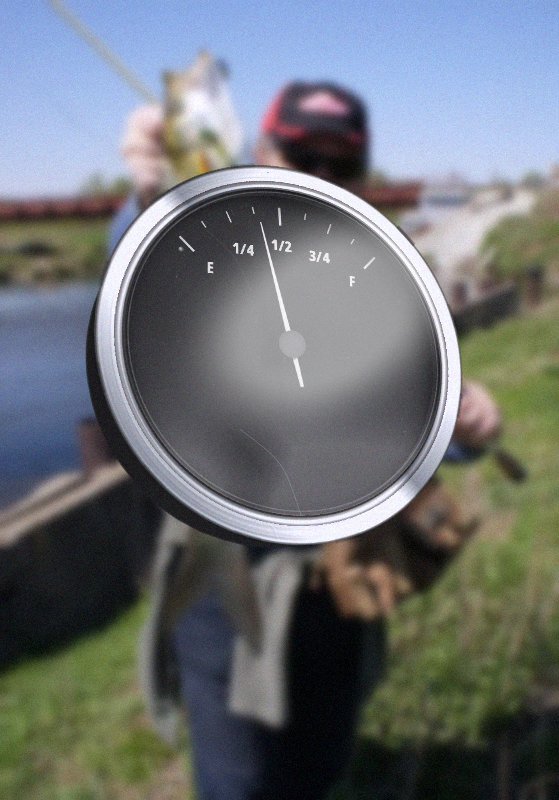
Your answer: 0.375
